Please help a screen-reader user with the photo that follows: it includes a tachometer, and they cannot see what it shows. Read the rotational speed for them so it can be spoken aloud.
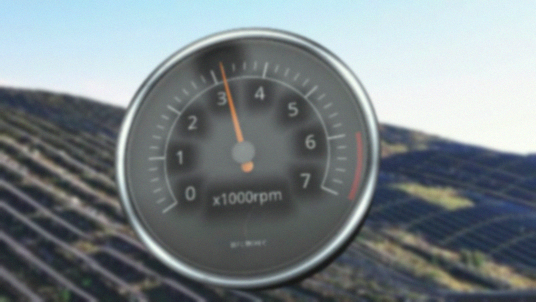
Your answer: 3200 rpm
